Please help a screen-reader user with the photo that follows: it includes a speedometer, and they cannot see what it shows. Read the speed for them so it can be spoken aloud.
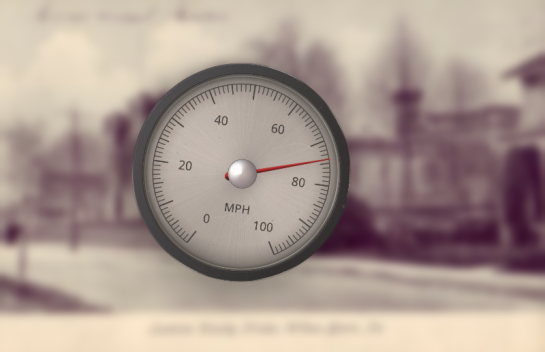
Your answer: 74 mph
